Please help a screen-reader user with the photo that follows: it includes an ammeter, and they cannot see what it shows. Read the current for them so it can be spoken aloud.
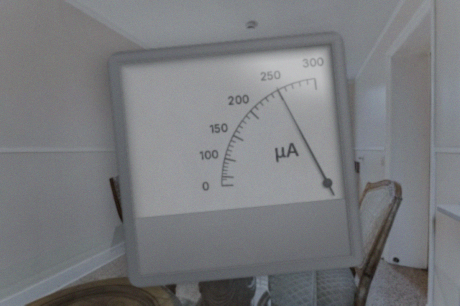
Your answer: 250 µA
